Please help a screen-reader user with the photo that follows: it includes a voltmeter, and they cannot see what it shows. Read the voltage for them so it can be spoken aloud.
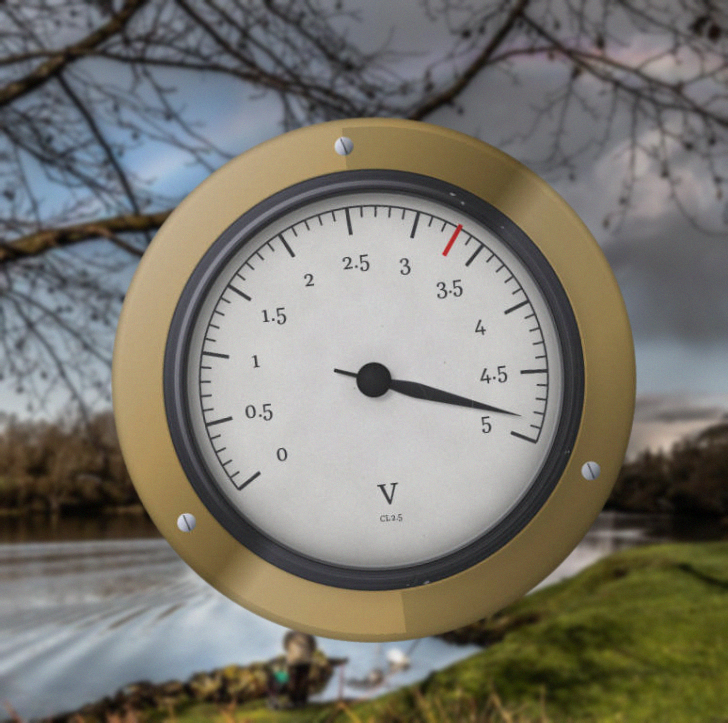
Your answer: 4.85 V
